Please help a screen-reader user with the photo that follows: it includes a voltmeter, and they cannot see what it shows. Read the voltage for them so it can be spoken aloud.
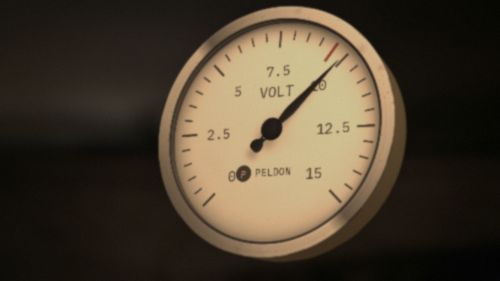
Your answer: 10 V
